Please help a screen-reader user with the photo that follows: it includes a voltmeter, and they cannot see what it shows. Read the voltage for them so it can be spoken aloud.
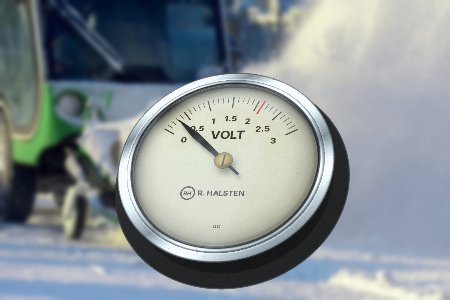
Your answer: 0.3 V
